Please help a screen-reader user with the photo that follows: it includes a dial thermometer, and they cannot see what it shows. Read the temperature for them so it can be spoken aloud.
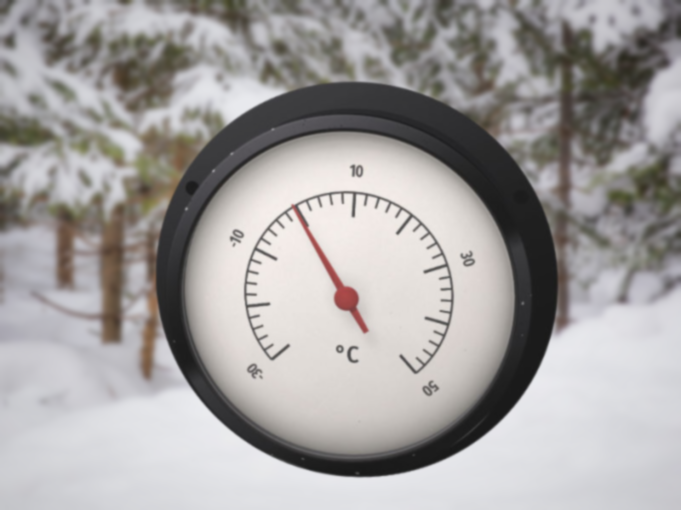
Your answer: 0 °C
